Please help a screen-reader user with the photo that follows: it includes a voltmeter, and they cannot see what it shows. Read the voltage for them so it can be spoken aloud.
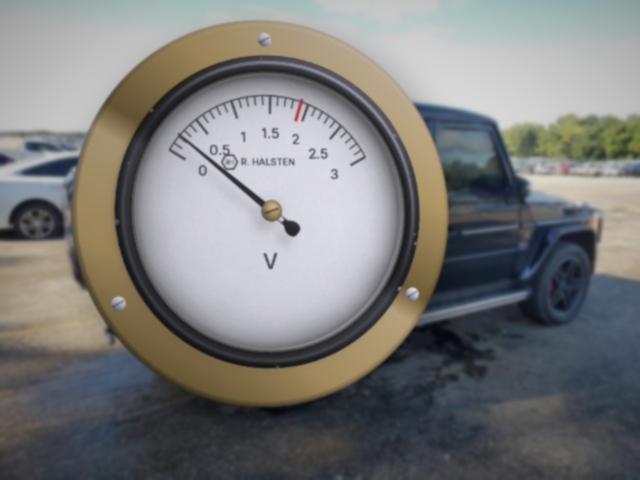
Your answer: 0.2 V
